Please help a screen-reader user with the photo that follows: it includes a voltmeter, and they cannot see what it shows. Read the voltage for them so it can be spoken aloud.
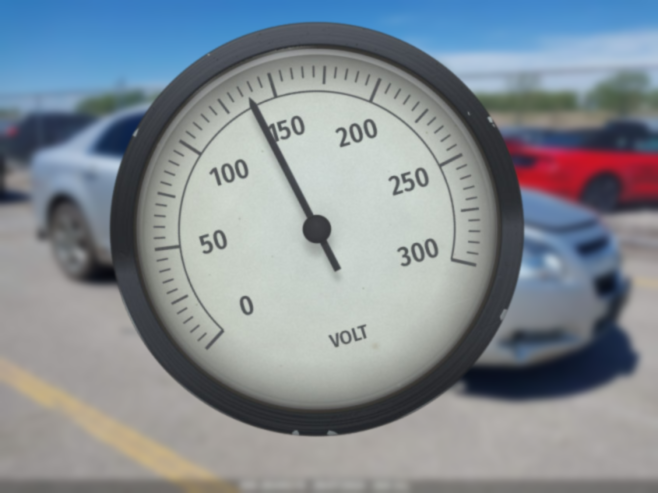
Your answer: 137.5 V
